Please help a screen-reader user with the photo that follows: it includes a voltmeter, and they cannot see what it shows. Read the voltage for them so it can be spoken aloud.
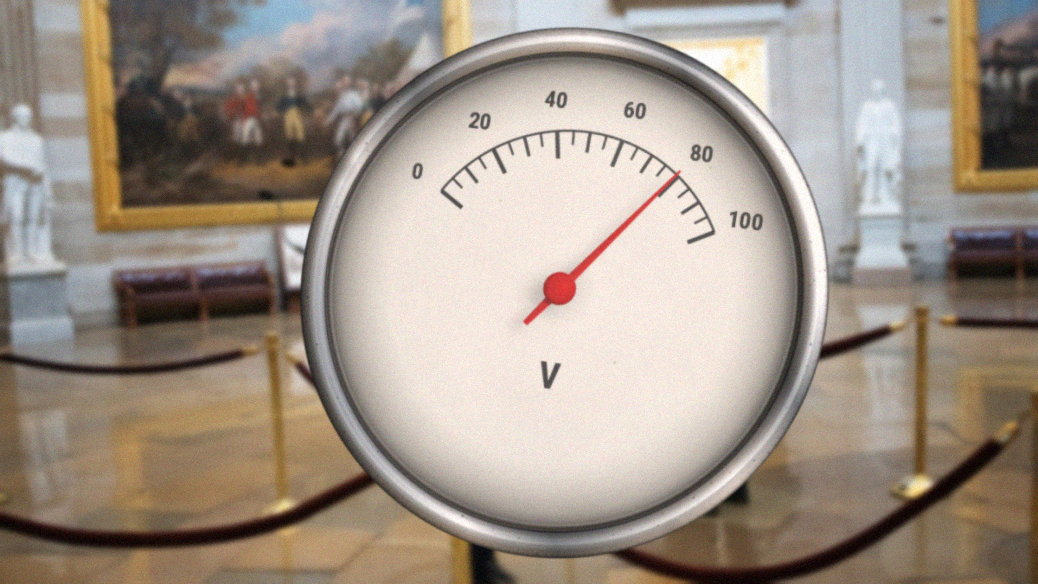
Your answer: 80 V
